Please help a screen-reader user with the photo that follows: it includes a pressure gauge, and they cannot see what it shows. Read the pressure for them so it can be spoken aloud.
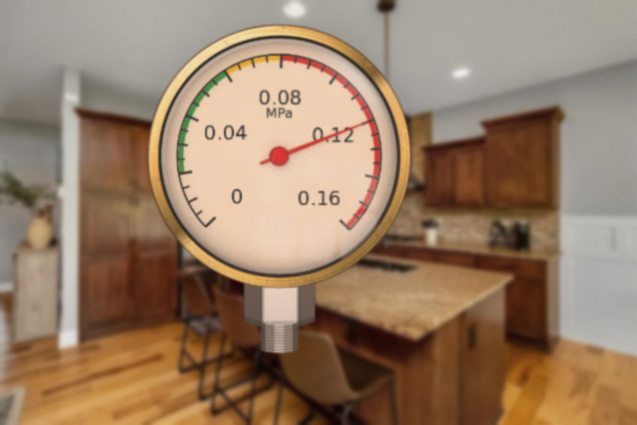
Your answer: 0.12 MPa
